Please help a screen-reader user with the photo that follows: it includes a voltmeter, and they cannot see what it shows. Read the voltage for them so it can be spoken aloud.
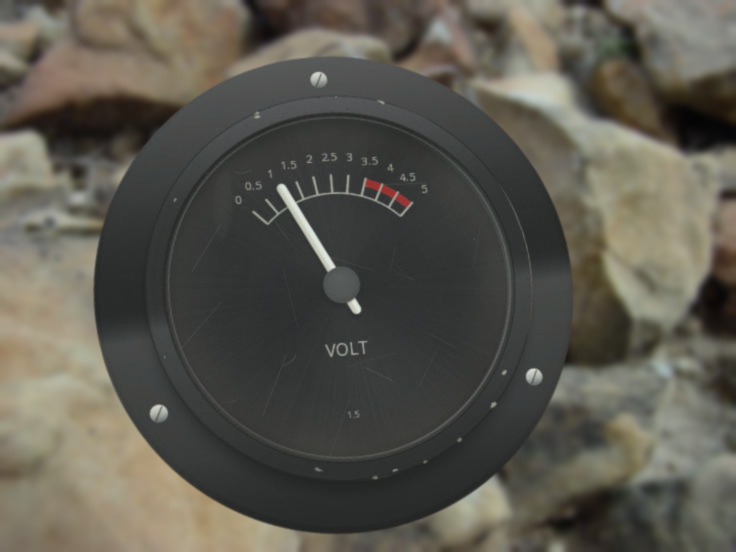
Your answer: 1 V
